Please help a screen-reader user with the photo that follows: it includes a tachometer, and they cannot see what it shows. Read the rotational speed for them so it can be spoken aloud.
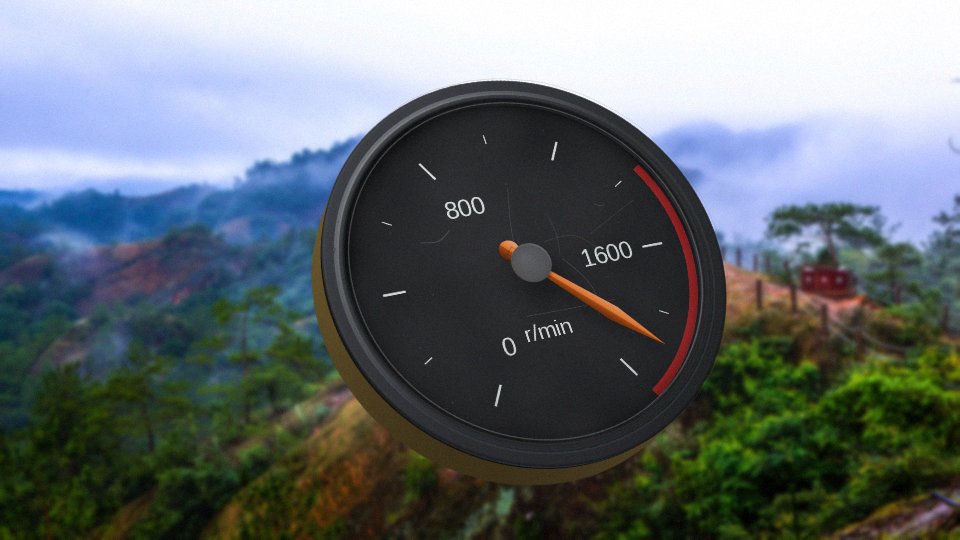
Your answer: 1900 rpm
